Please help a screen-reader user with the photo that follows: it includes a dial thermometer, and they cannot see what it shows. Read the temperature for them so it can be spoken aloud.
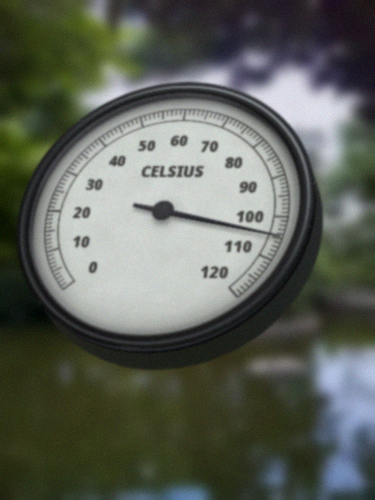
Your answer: 105 °C
